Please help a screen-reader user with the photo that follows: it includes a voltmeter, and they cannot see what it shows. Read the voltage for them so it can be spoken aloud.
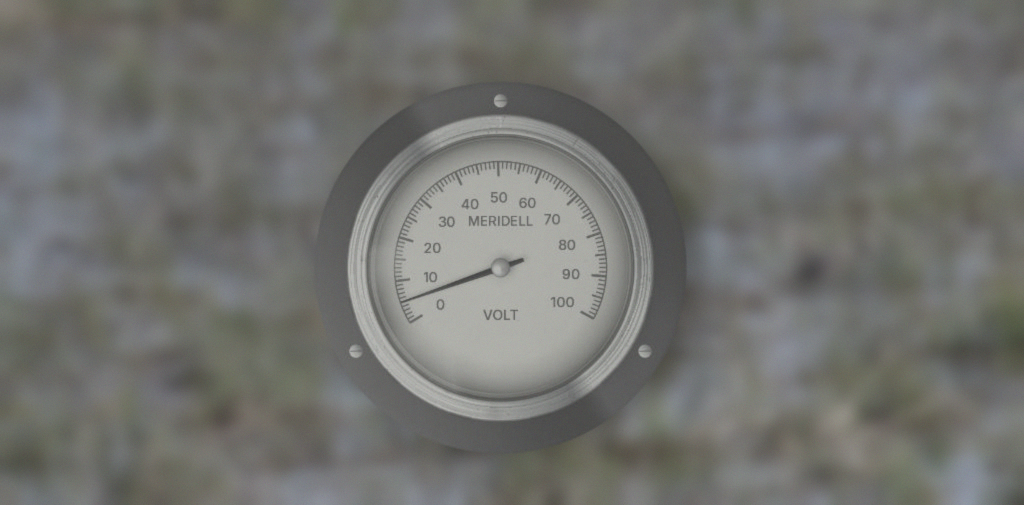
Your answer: 5 V
